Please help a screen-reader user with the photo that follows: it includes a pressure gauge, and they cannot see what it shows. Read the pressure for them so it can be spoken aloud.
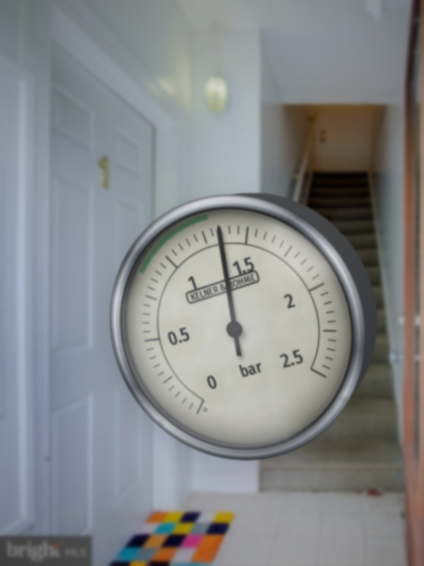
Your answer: 1.35 bar
